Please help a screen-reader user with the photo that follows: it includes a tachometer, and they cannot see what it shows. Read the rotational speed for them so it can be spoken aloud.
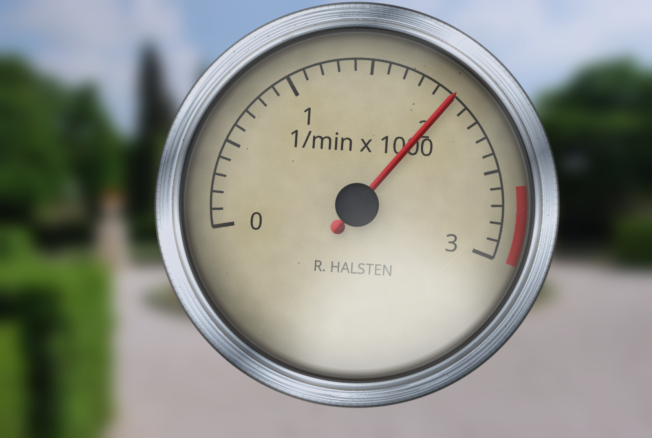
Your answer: 2000 rpm
